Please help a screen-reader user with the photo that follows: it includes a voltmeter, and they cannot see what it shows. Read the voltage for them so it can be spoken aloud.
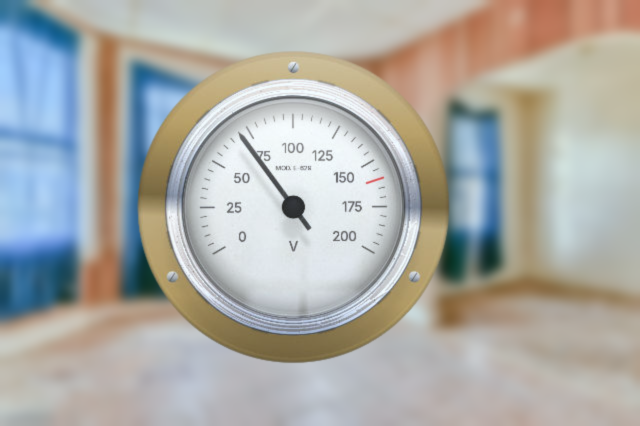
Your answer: 70 V
